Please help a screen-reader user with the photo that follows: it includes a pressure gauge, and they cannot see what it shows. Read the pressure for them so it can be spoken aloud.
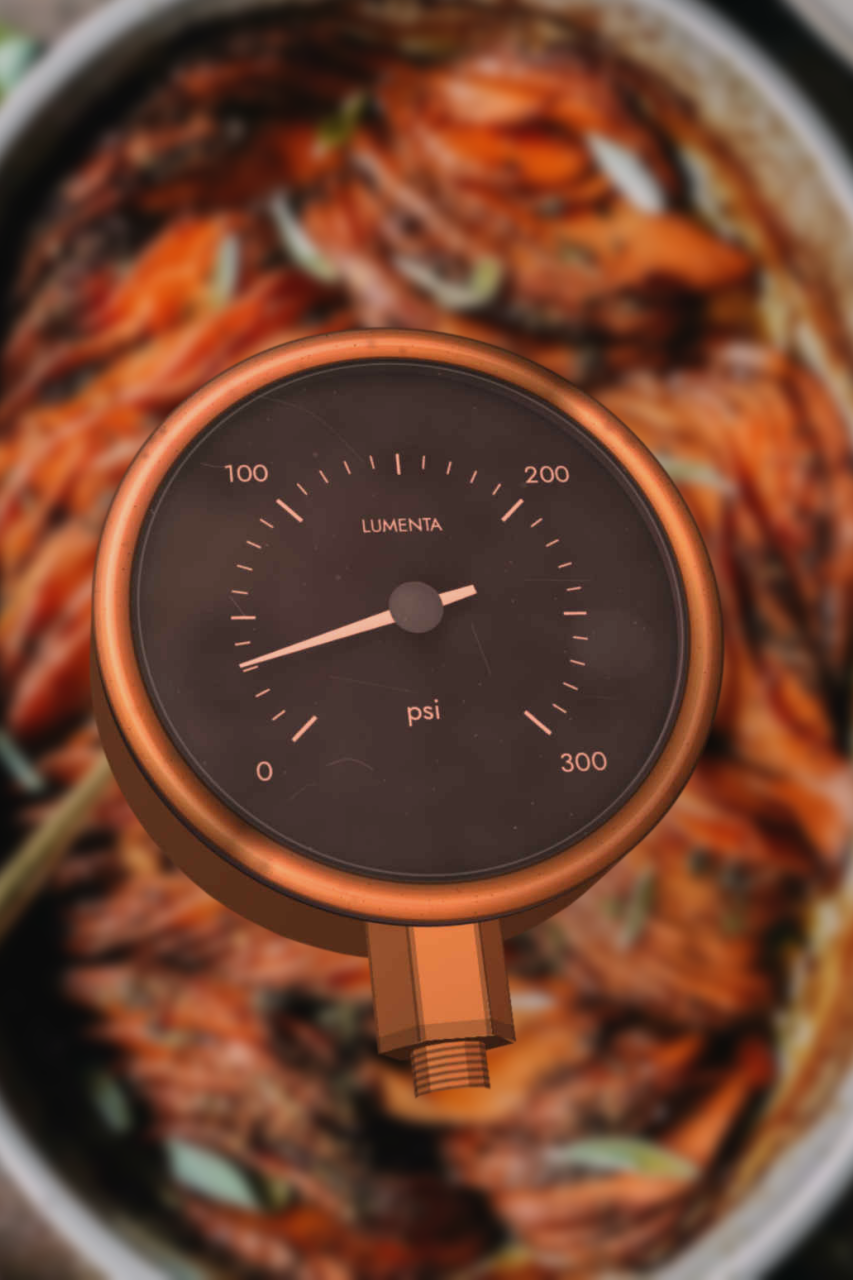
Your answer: 30 psi
